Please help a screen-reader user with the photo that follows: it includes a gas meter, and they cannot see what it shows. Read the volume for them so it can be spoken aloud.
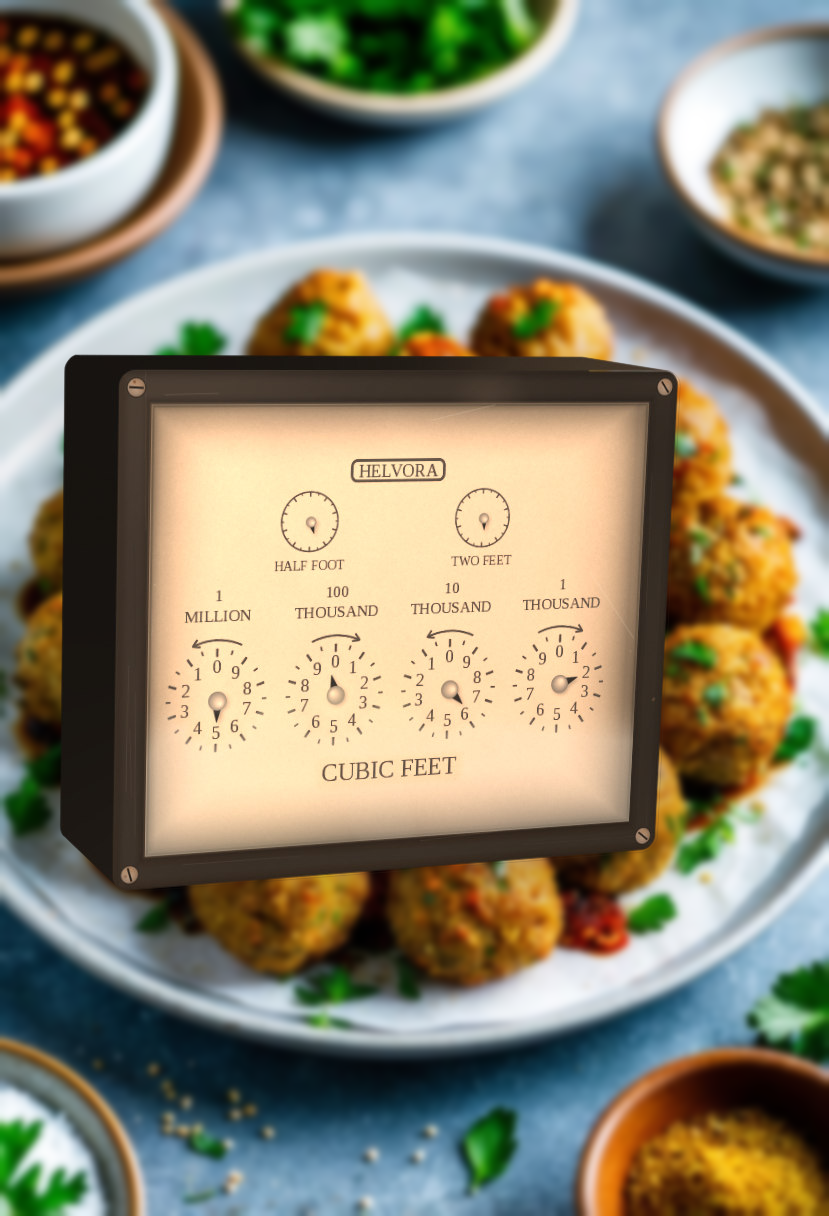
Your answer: 496200 ft³
